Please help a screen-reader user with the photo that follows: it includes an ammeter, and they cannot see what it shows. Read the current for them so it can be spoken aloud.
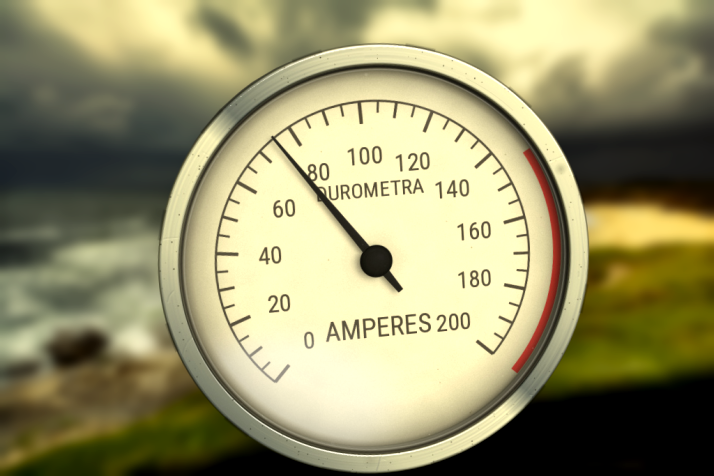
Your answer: 75 A
